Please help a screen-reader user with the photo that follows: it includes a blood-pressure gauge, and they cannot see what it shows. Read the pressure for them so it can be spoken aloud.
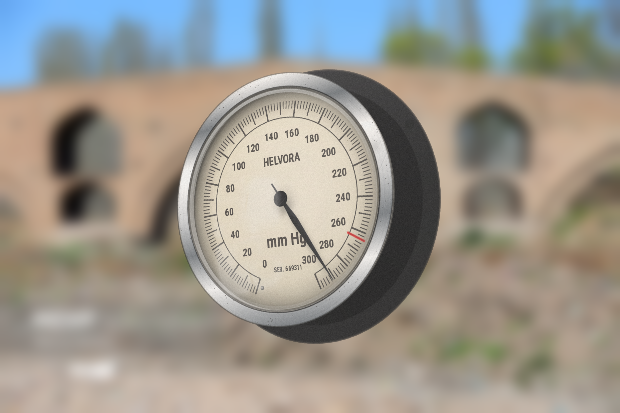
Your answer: 290 mmHg
